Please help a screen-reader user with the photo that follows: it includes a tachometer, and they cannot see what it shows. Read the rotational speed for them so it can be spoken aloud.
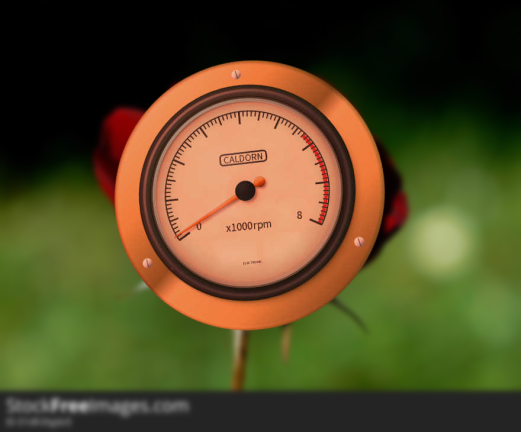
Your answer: 100 rpm
